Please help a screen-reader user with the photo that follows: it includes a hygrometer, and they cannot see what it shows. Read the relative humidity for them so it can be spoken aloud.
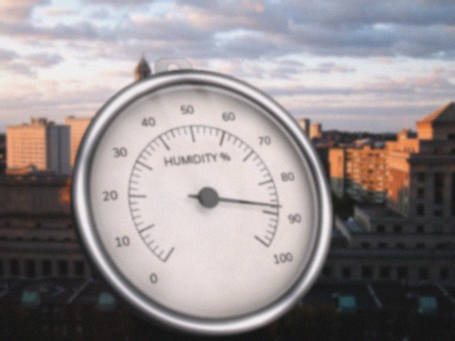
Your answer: 88 %
